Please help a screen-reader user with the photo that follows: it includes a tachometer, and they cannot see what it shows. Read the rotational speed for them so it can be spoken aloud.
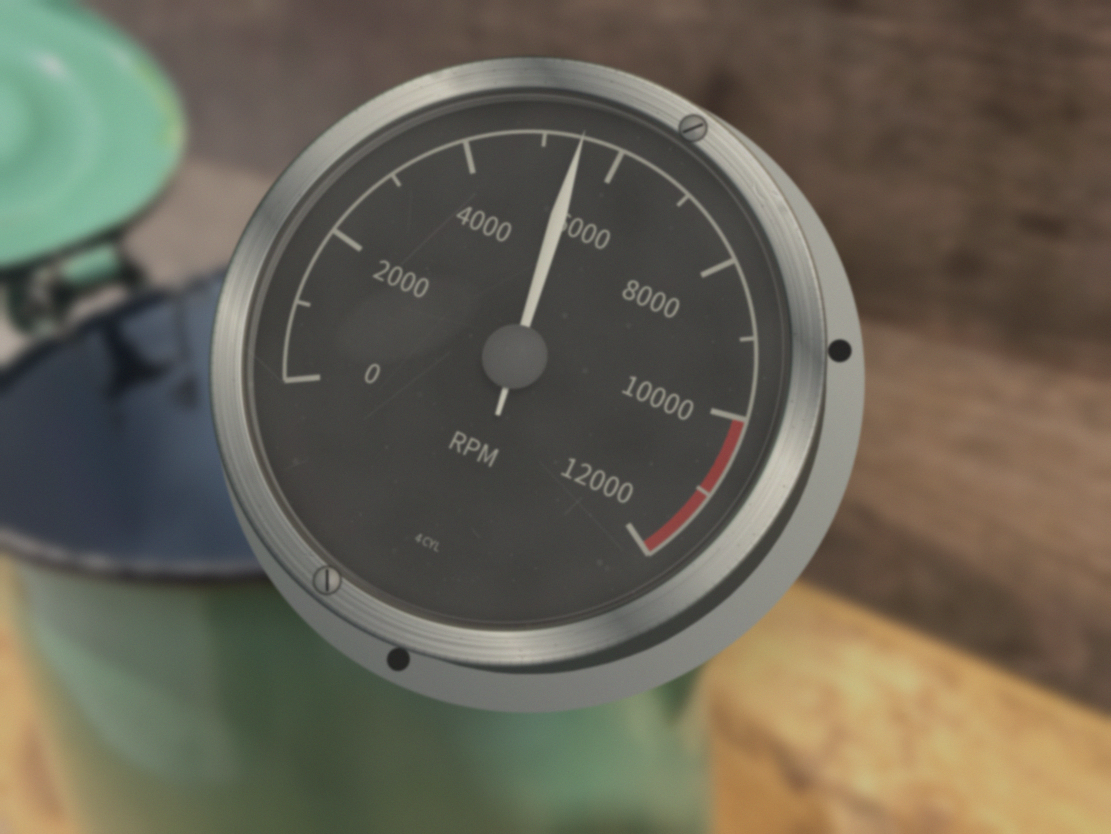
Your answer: 5500 rpm
